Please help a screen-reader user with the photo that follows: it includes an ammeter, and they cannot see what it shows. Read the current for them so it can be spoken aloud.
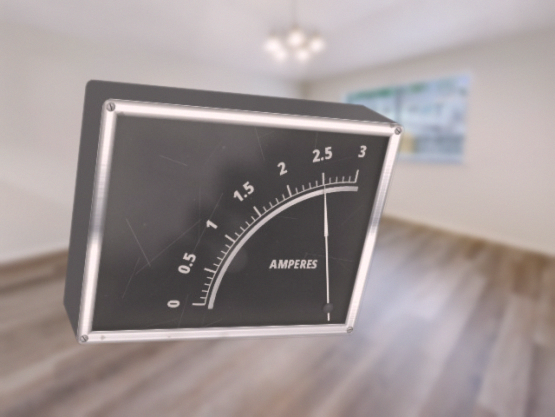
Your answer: 2.5 A
